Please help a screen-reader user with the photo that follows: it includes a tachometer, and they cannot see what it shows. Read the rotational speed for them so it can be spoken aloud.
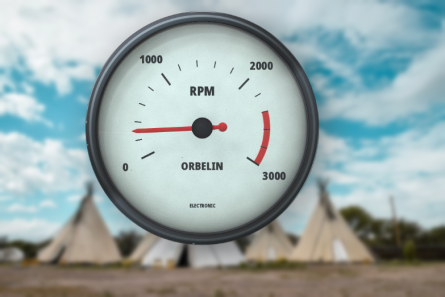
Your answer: 300 rpm
